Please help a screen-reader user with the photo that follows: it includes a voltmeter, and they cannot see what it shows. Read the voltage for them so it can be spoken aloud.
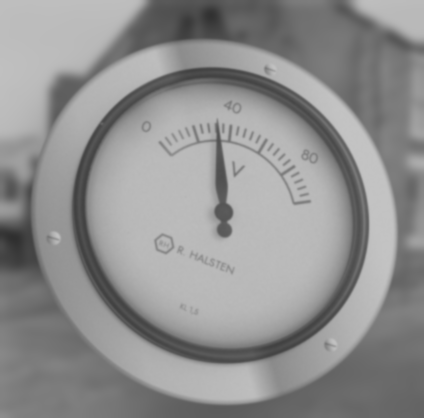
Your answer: 32 V
